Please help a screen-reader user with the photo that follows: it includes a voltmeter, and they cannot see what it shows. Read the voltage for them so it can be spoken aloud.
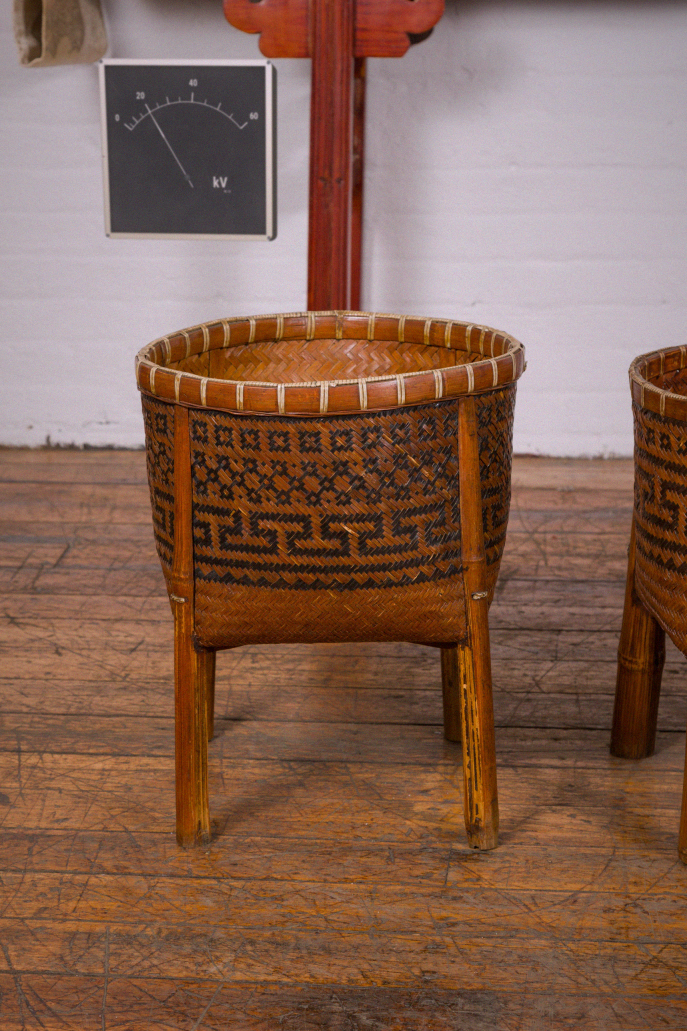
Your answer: 20 kV
